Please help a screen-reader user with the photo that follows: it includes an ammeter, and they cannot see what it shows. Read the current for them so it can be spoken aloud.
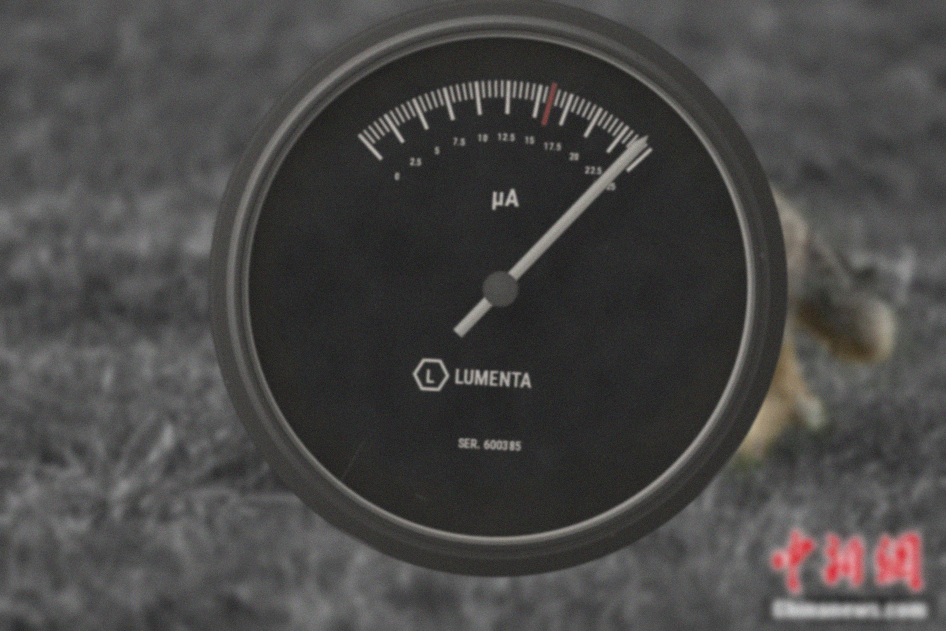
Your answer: 24 µA
